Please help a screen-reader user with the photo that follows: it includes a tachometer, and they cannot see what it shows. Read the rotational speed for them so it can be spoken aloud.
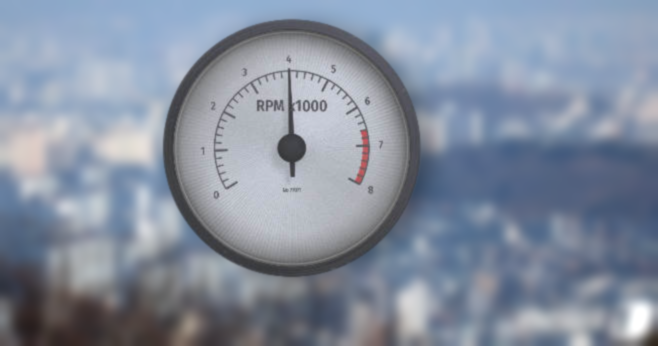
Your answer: 4000 rpm
